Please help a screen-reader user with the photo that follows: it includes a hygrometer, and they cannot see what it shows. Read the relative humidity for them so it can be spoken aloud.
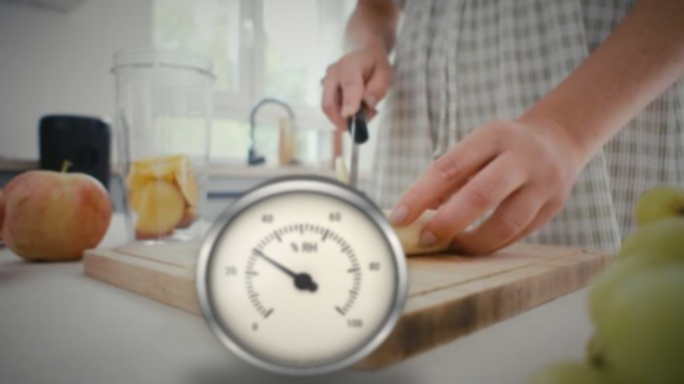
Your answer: 30 %
